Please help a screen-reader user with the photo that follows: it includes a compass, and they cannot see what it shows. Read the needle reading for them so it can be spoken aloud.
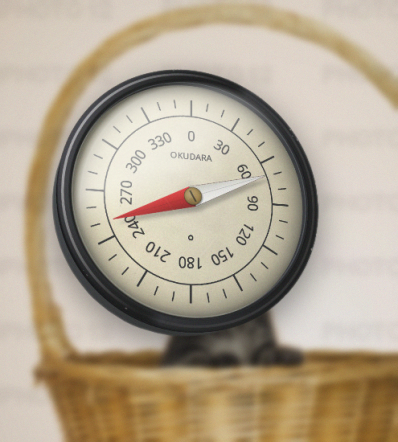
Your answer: 250 °
